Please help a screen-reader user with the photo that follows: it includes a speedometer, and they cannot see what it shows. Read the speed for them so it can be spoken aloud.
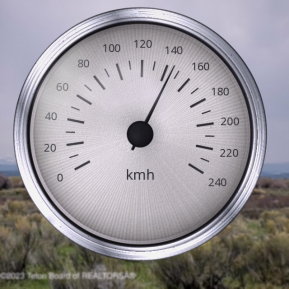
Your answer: 145 km/h
